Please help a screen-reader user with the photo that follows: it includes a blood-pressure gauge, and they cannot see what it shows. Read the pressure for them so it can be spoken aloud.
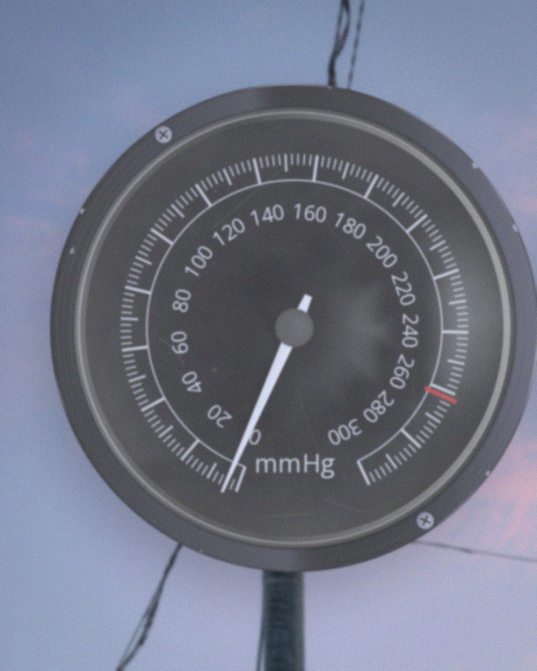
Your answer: 4 mmHg
